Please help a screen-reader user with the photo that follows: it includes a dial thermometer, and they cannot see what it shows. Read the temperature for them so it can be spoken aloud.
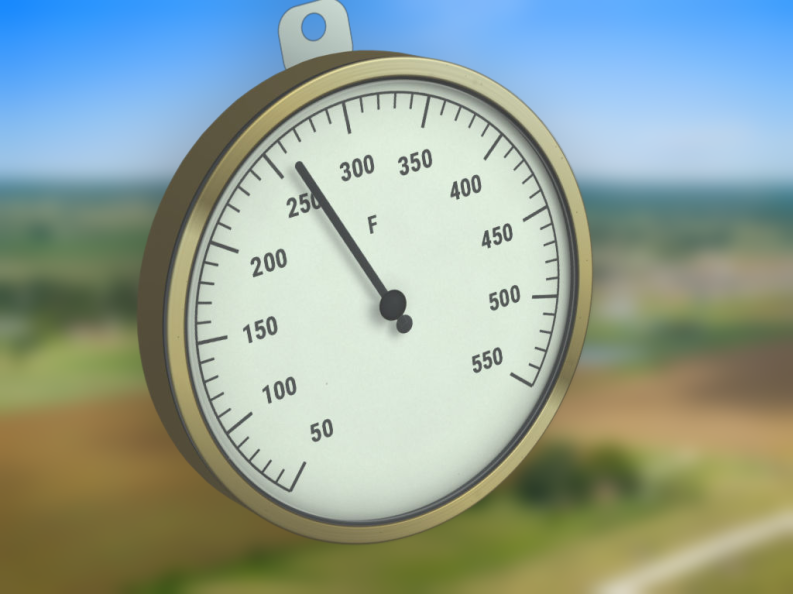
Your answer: 260 °F
